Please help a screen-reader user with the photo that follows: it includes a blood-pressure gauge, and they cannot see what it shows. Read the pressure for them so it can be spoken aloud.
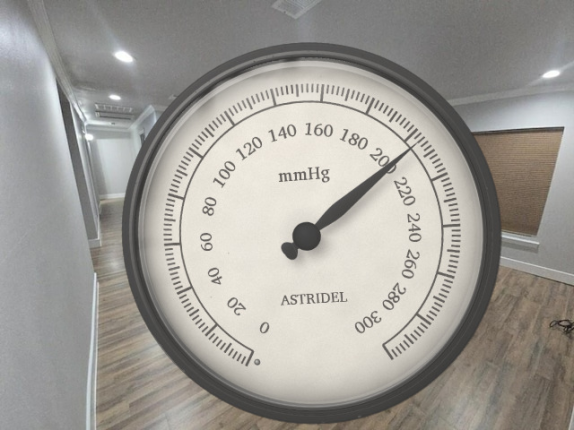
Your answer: 204 mmHg
